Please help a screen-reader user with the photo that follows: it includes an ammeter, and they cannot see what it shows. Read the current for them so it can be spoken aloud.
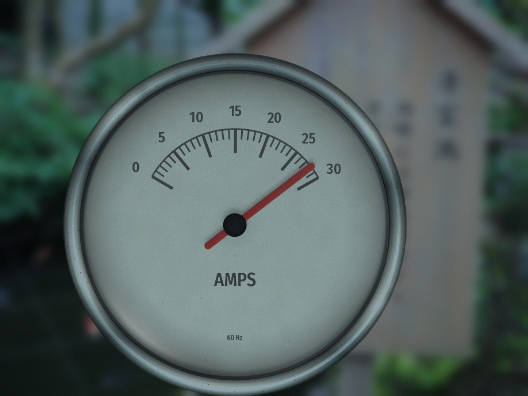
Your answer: 28 A
